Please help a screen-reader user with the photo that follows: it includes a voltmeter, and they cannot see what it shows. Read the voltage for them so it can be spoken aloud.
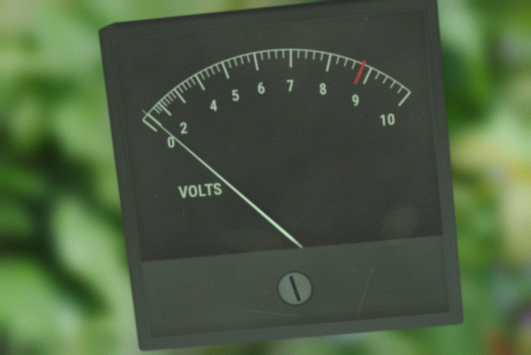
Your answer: 1 V
